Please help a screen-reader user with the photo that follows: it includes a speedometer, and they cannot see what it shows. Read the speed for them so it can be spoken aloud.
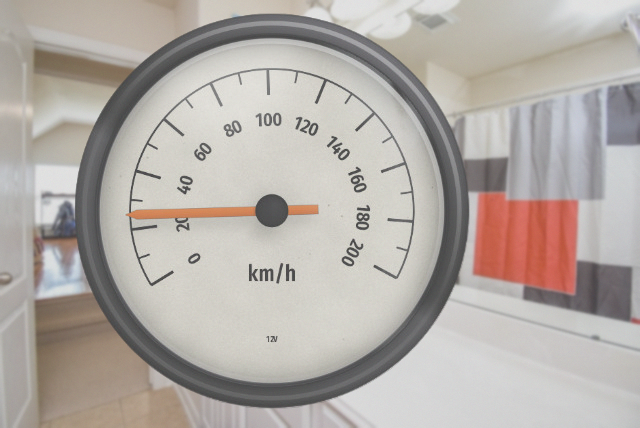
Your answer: 25 km/h
